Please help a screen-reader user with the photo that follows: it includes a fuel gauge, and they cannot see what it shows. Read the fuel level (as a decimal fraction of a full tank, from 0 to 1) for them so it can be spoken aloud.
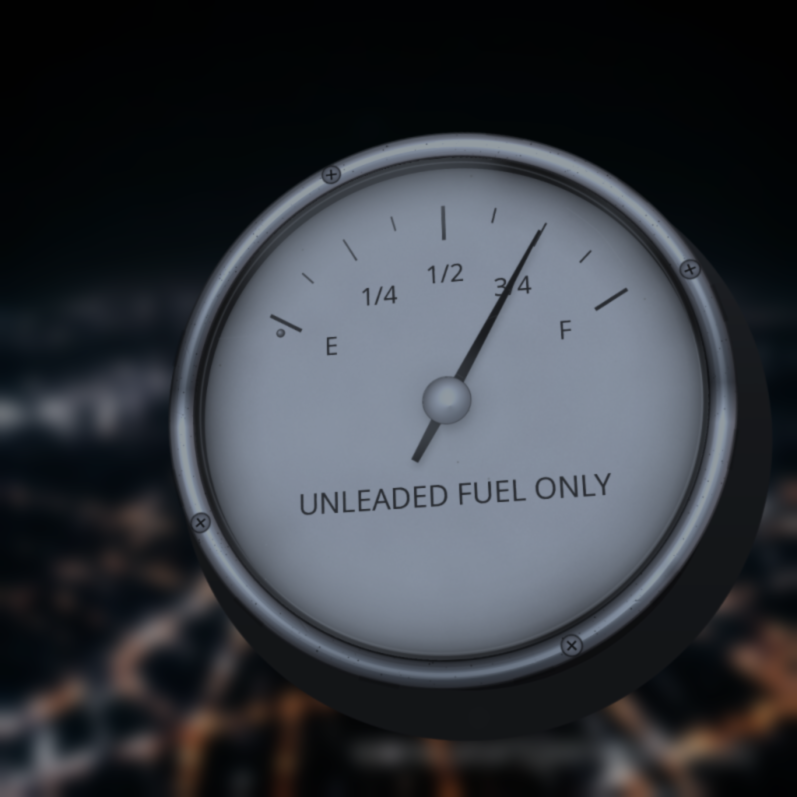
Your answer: 0.75
